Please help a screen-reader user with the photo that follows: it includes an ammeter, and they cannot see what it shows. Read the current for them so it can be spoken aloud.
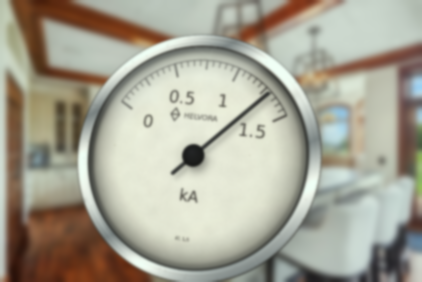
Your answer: 1.3 kA
